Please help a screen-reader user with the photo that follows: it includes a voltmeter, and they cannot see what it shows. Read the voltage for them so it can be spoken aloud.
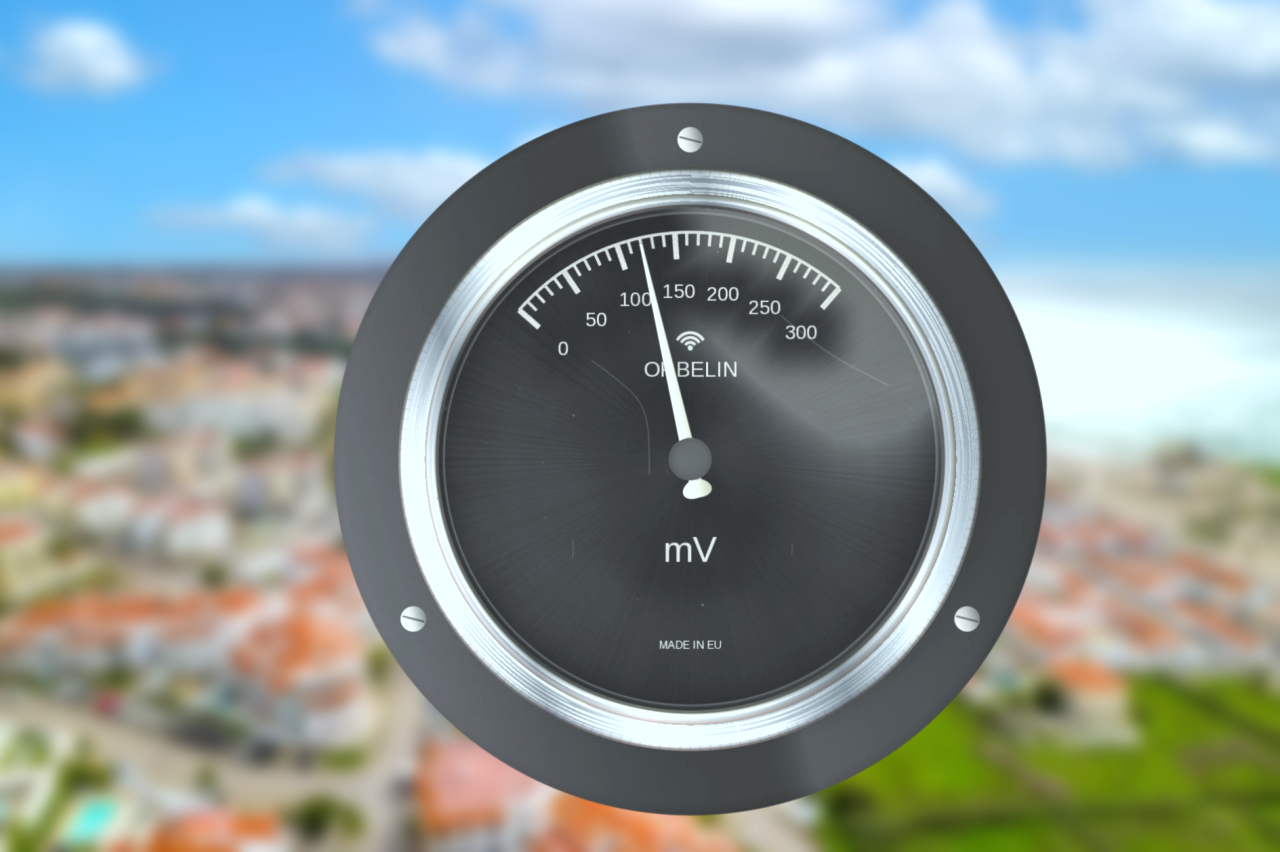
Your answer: 120 mV
